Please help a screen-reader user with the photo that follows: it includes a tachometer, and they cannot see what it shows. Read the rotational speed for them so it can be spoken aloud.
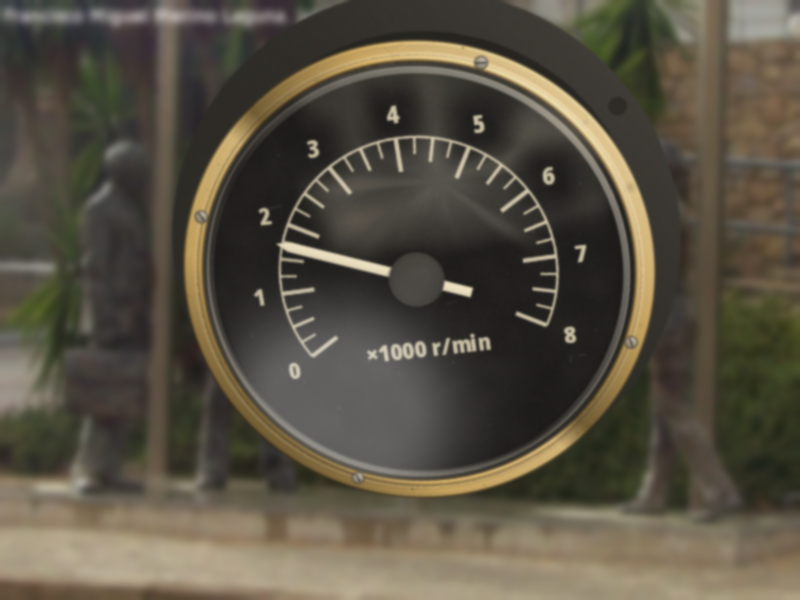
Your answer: 1750 rpm
